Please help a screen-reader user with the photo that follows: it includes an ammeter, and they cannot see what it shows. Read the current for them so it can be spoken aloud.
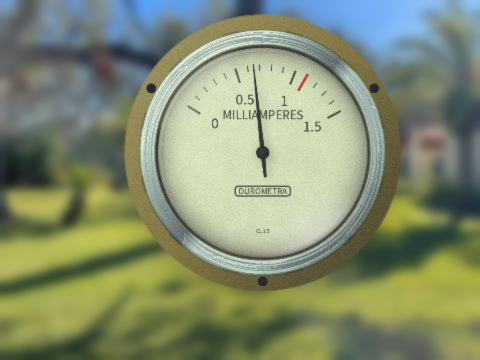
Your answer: 0.65 mA
